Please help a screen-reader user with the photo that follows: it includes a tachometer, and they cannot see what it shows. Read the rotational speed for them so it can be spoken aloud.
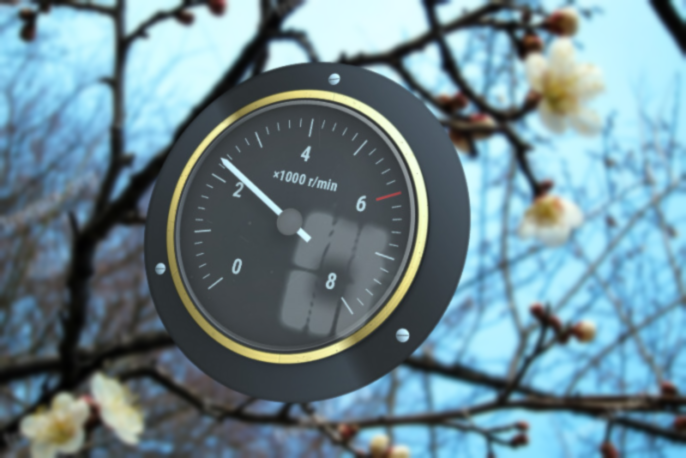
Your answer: 2300 rpm
